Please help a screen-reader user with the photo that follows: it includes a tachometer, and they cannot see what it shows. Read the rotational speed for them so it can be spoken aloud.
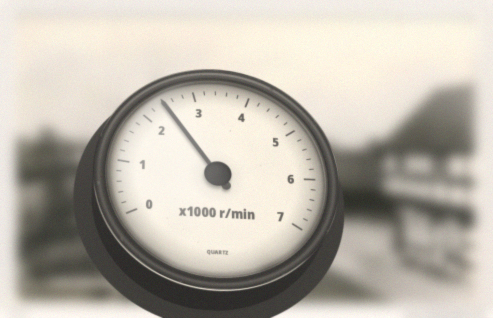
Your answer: 2400 rpm
